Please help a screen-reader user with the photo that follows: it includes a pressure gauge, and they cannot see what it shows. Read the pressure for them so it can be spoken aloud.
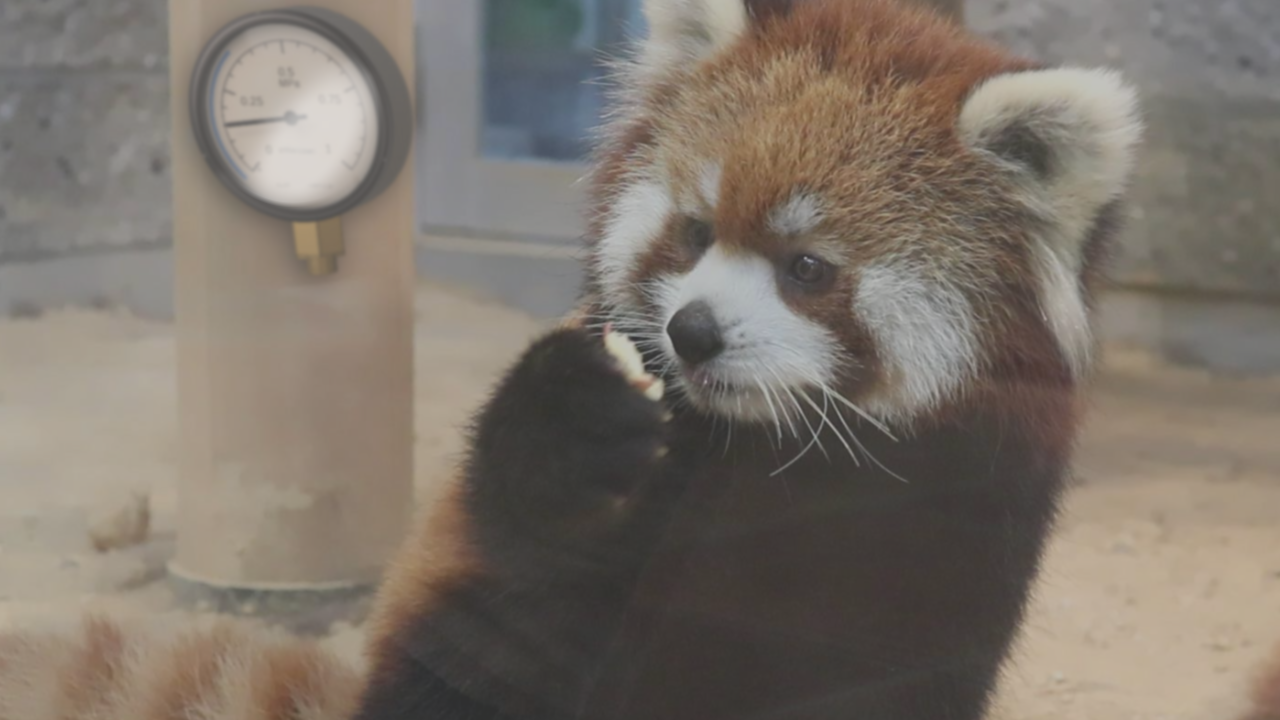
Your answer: 0.15 MPa
